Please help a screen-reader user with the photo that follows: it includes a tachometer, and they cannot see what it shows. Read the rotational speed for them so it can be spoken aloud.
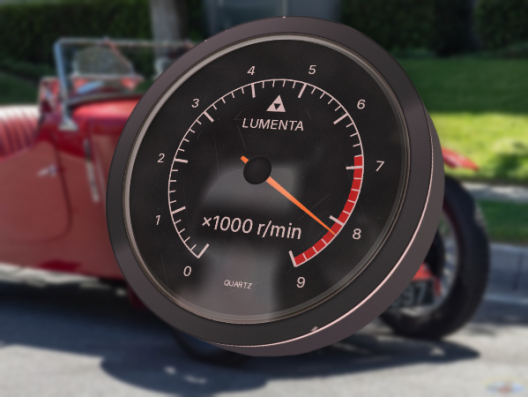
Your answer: 8200 rpm
